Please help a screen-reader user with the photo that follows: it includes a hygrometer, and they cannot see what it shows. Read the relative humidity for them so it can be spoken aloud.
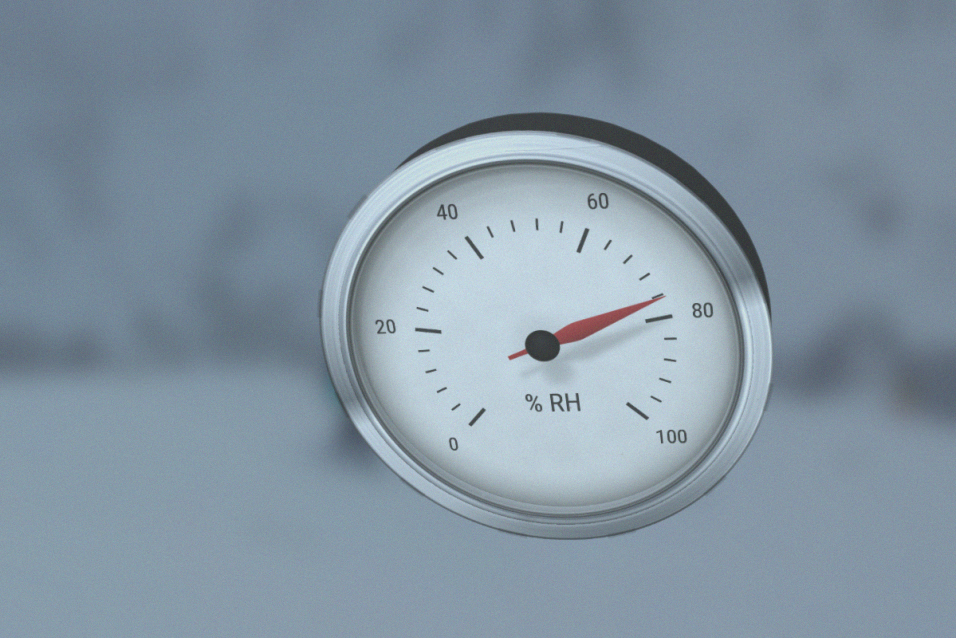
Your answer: 76 %
